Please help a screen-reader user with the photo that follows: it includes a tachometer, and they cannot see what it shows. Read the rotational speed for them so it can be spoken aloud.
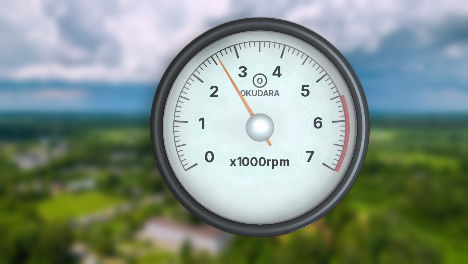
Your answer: 2600 rpm
